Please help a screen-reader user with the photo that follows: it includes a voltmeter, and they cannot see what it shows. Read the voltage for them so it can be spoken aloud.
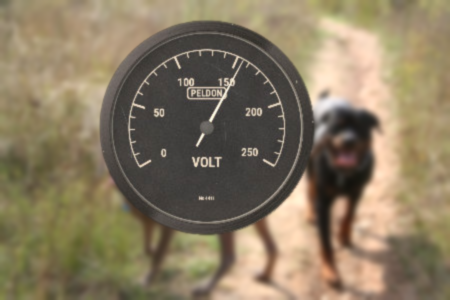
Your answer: 155 V
